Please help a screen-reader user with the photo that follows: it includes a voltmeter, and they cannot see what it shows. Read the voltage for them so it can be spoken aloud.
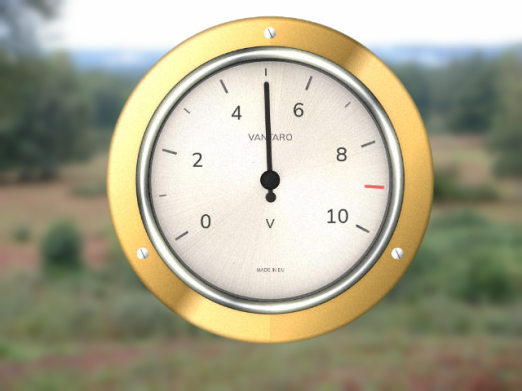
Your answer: 5 V
